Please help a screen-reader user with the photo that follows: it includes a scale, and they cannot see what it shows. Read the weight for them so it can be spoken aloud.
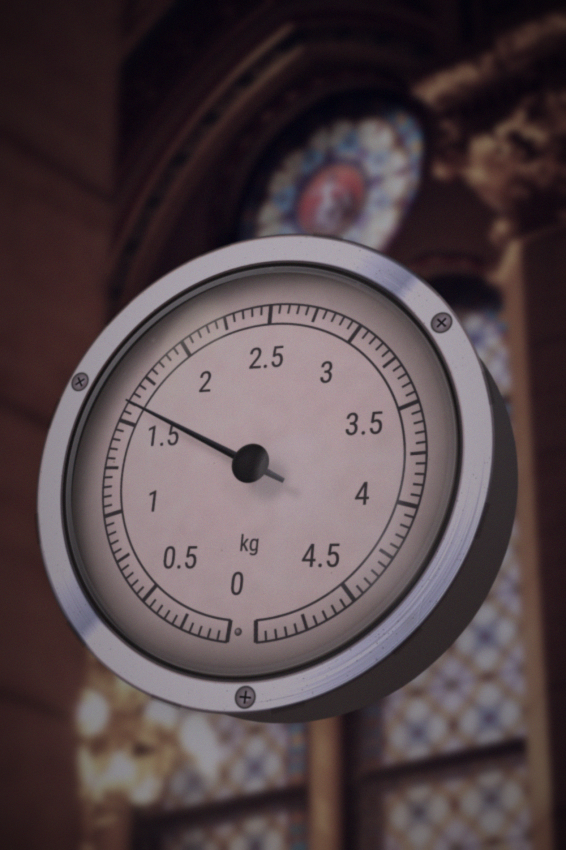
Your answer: 1.6 kg
